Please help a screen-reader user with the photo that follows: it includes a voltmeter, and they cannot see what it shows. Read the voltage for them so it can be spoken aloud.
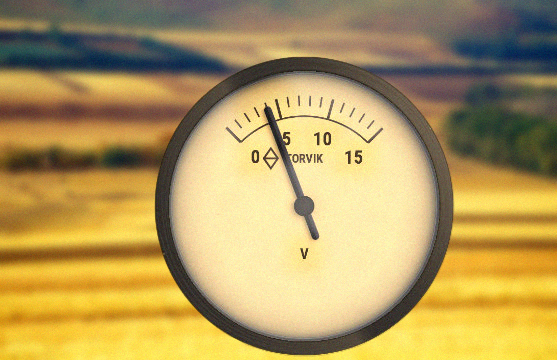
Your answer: 4 V
